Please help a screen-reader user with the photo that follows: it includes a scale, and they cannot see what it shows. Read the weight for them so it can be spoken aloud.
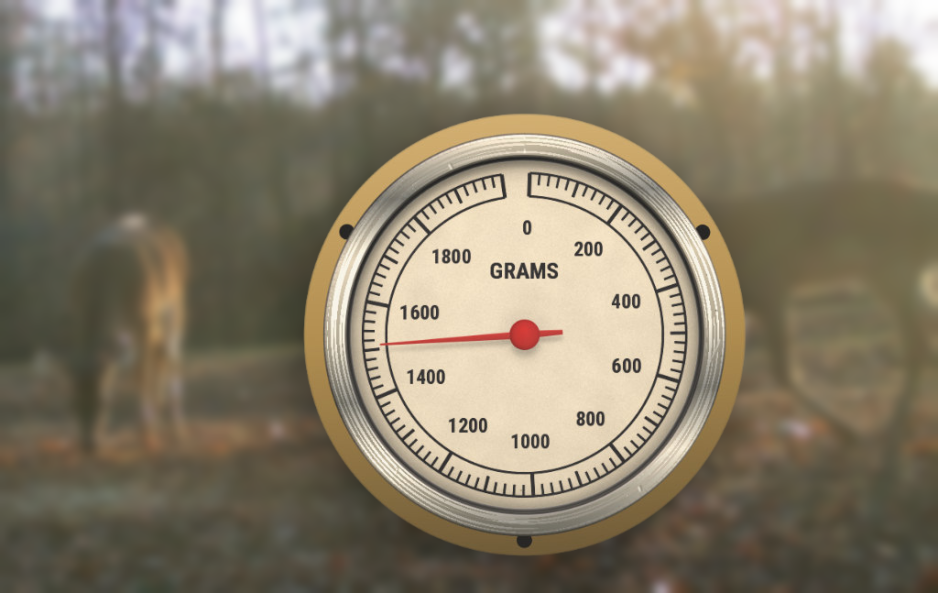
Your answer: 1510 g
